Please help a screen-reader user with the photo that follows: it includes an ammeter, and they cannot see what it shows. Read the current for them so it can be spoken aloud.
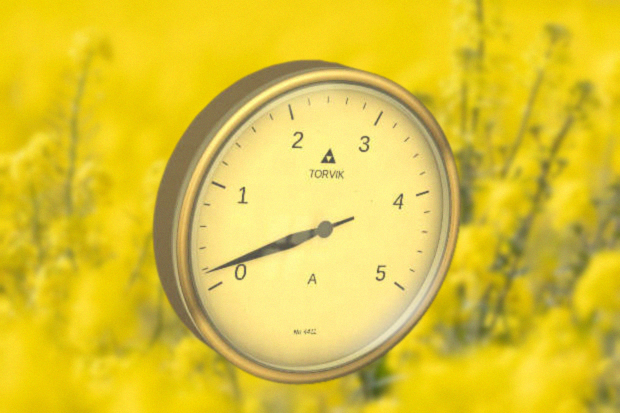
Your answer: 0.2 A
